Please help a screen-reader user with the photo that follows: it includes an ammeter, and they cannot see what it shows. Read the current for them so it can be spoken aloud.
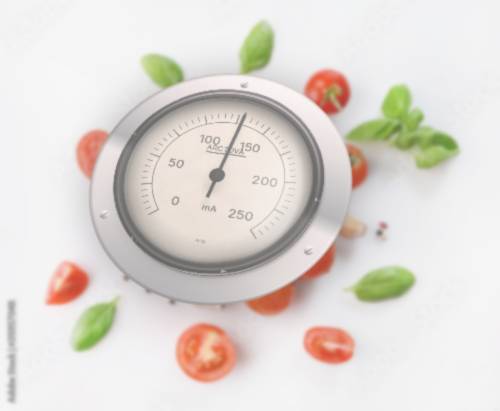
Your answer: 130 mA
